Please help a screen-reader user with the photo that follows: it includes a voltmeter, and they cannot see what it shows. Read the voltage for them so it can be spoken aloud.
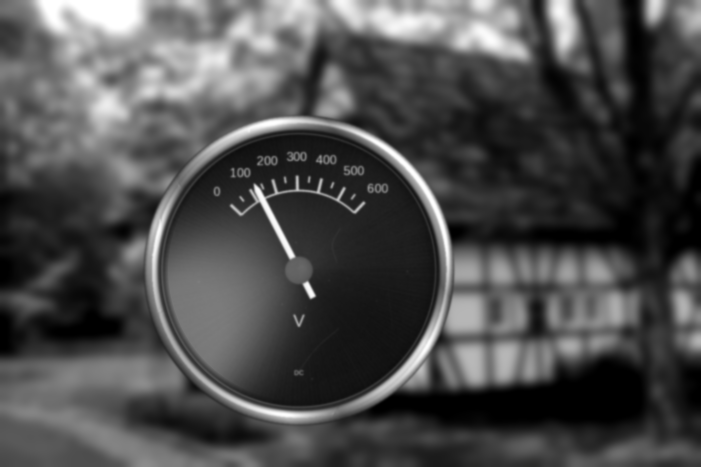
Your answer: 125 V
